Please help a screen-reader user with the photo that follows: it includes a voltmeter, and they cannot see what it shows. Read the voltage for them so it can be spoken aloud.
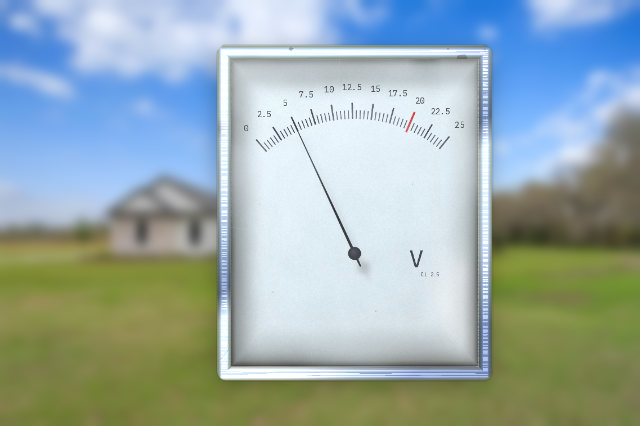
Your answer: 5 V
